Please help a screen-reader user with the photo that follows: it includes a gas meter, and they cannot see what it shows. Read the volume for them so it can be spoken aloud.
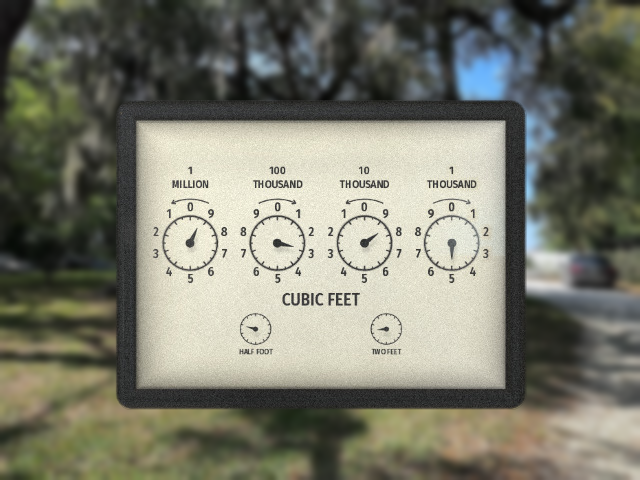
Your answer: 928500 ft³
